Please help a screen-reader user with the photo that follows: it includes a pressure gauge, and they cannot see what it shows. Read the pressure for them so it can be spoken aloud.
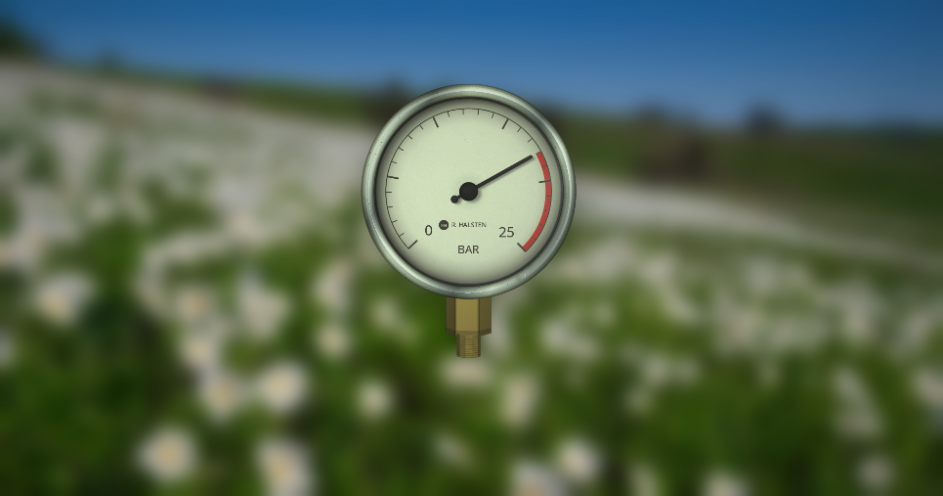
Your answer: 18 bar
